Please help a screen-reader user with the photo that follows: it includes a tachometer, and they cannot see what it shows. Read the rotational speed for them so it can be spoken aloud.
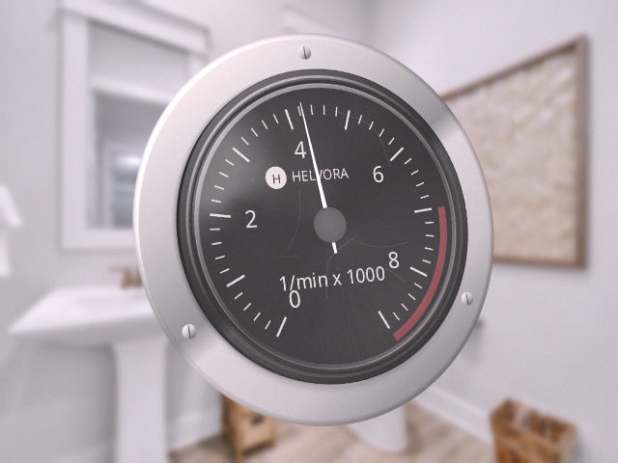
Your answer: 4200 rpm
